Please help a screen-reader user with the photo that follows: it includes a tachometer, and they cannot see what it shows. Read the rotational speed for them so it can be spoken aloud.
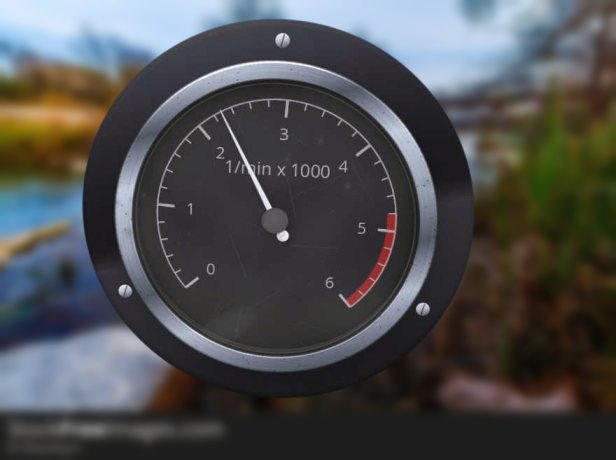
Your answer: 2300 rpm
